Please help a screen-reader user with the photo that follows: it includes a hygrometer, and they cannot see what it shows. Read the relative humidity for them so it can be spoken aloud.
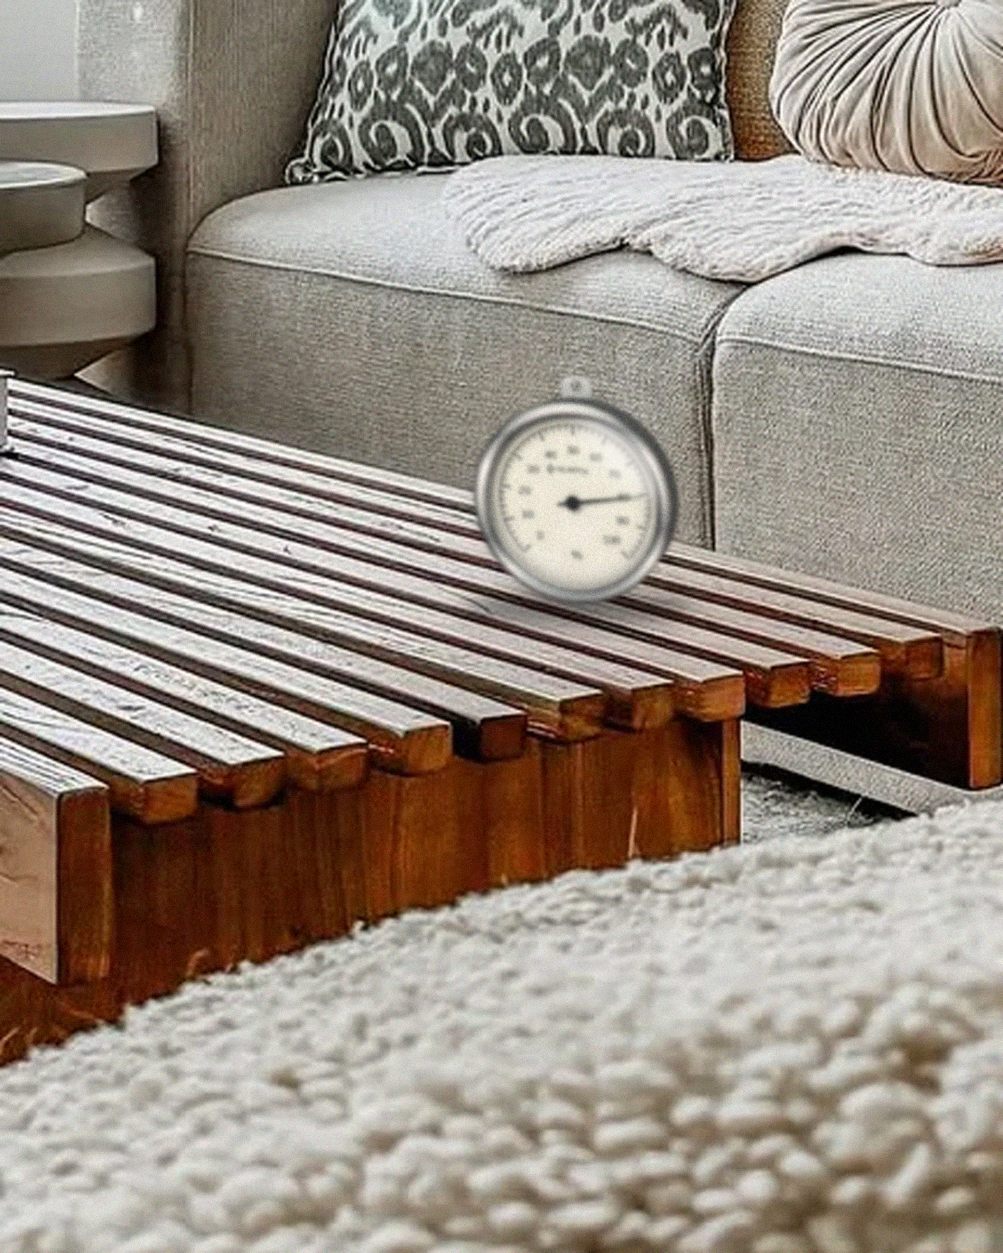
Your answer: 80 %
